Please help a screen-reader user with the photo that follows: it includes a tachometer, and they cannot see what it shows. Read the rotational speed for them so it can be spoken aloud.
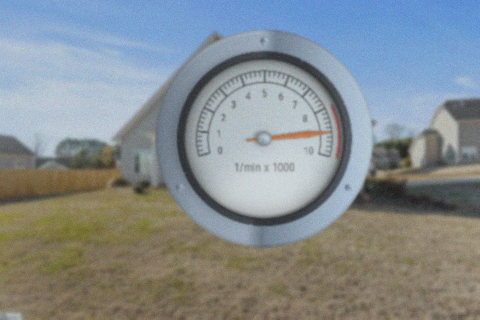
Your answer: 9000 rpm
